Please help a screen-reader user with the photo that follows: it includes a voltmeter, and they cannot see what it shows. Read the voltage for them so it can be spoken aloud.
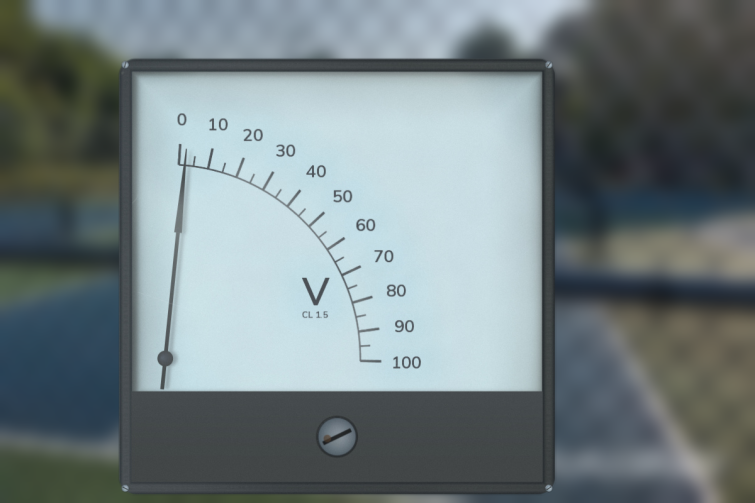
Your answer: 2.5 V
